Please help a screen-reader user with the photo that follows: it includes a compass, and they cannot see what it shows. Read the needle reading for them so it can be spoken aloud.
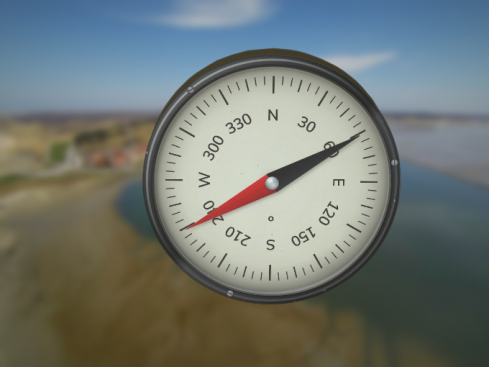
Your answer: 240 °
